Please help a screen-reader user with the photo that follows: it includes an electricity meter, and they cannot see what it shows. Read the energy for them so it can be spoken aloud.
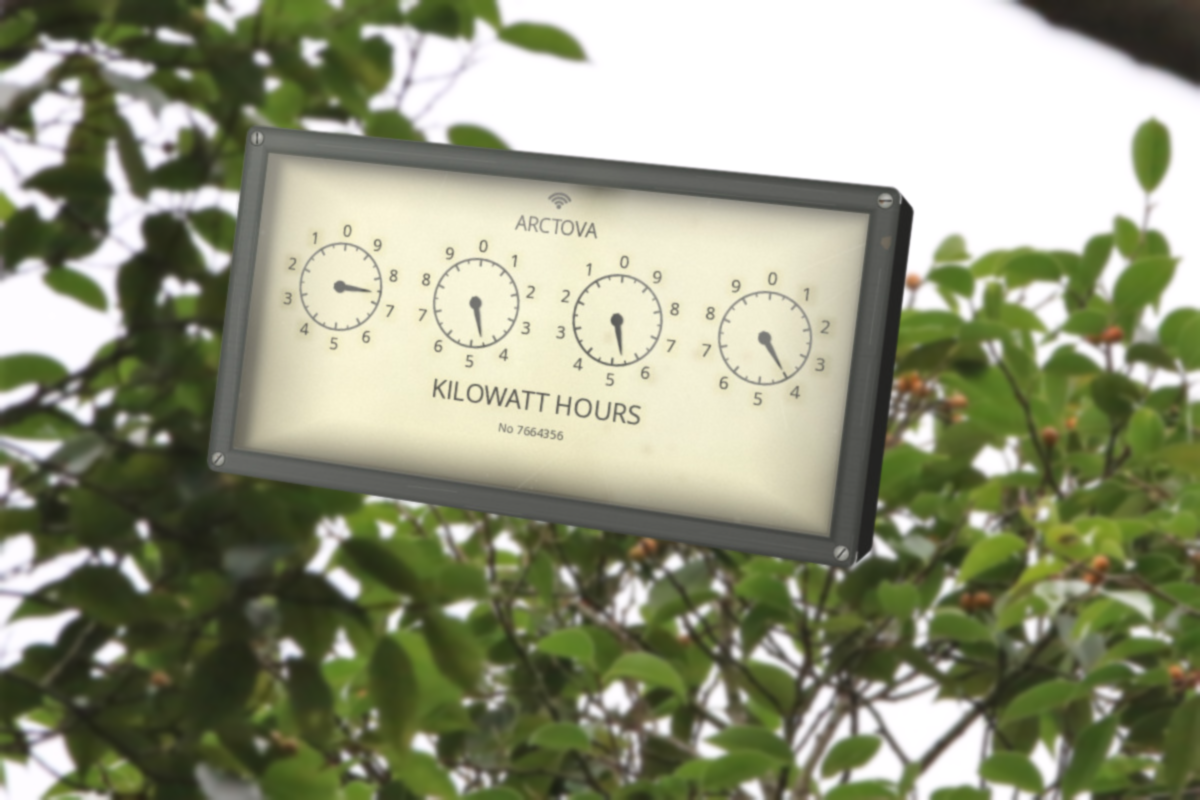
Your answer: 7454 kWh
